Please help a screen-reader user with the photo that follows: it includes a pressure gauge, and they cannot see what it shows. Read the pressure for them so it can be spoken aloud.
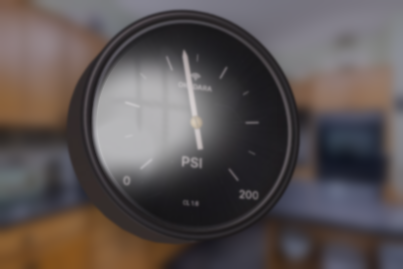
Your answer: 90 psi
